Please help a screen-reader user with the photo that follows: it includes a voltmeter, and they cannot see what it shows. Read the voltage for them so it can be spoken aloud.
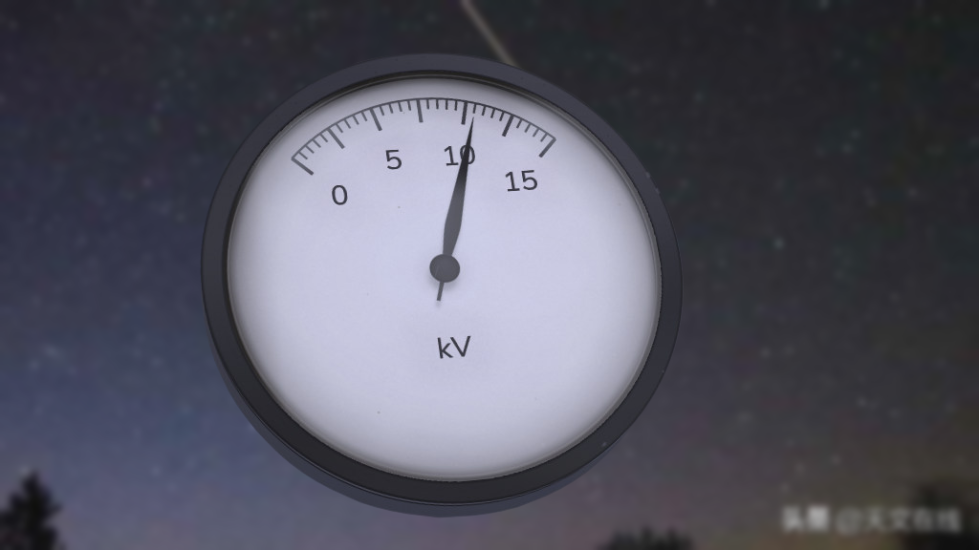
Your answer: 10.5 kV
